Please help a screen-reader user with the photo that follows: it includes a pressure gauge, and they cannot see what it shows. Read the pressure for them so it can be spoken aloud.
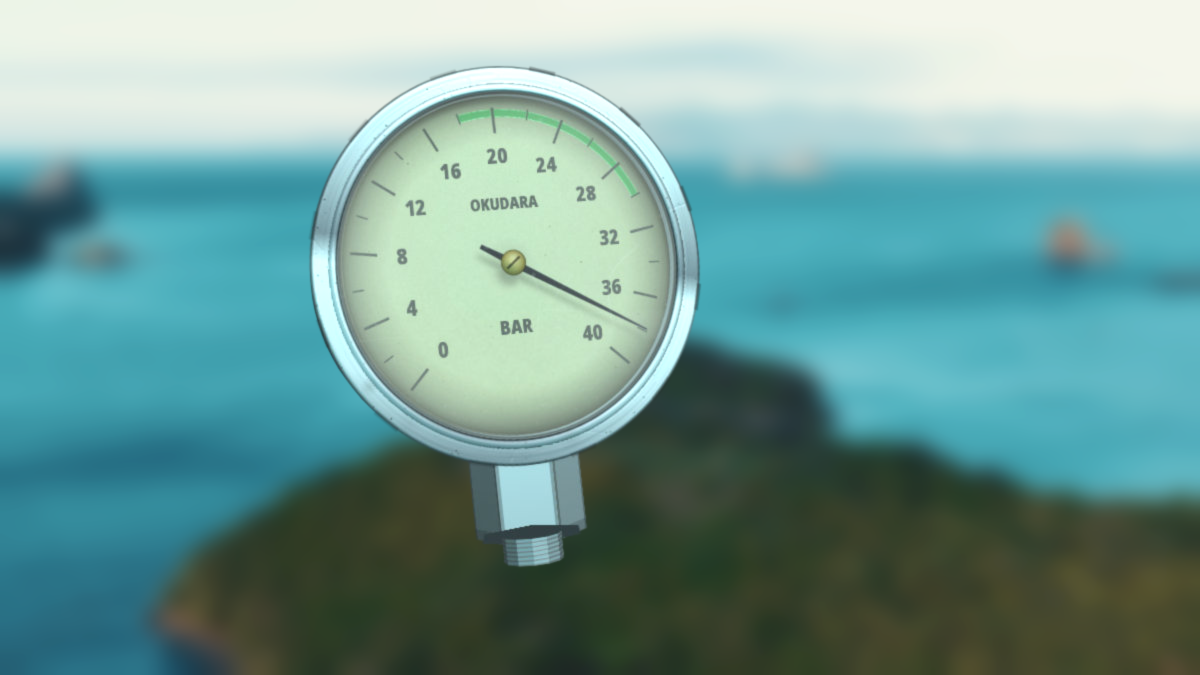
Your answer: 38 bar
